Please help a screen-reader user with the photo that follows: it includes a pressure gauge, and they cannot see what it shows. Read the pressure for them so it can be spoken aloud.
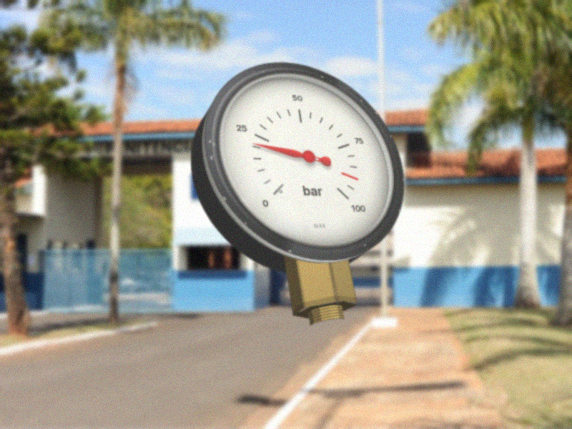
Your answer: 20 bar
